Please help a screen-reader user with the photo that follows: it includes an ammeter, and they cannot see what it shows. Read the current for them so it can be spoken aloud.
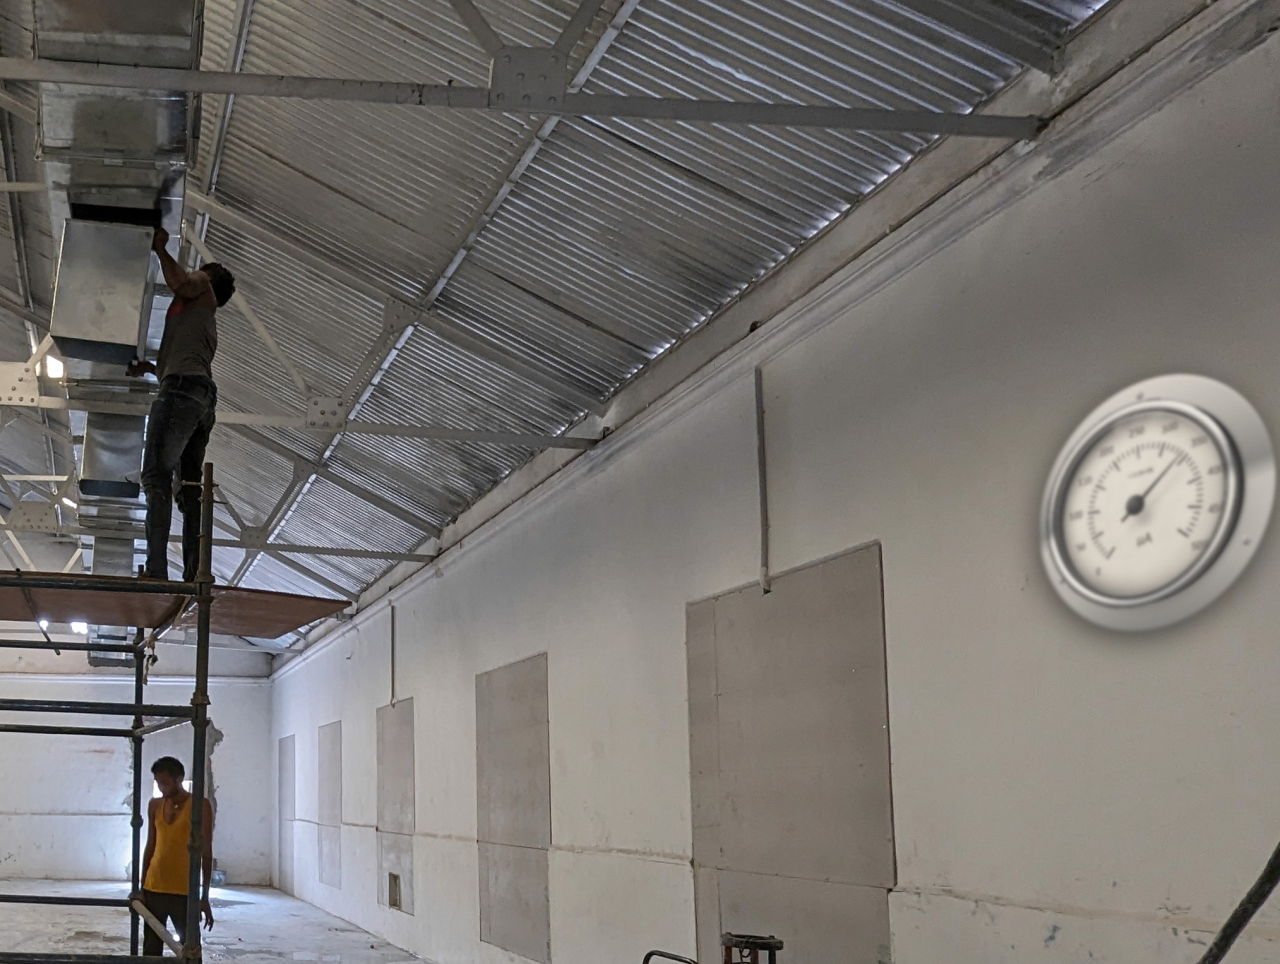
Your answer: 350 µA
